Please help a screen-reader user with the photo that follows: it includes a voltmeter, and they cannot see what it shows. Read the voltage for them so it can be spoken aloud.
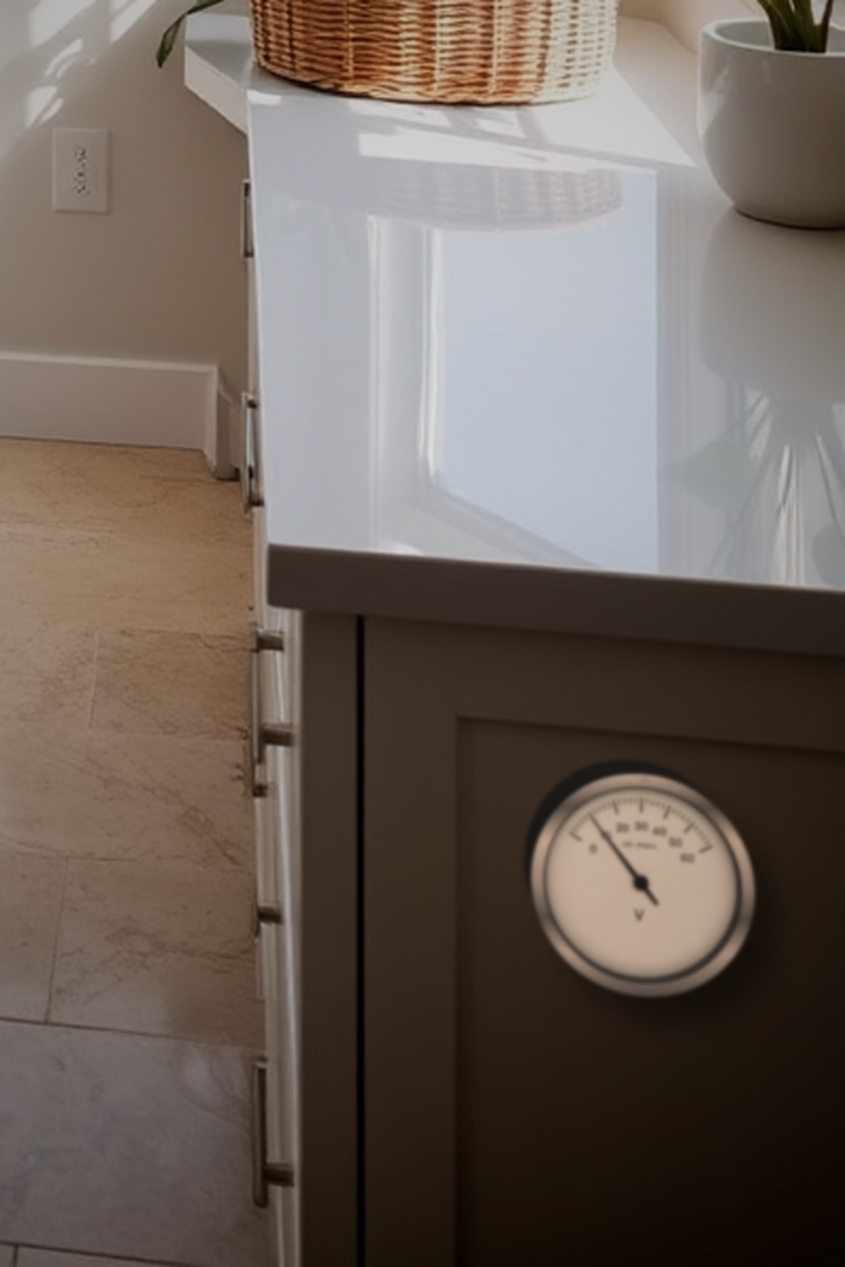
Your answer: 10 V
